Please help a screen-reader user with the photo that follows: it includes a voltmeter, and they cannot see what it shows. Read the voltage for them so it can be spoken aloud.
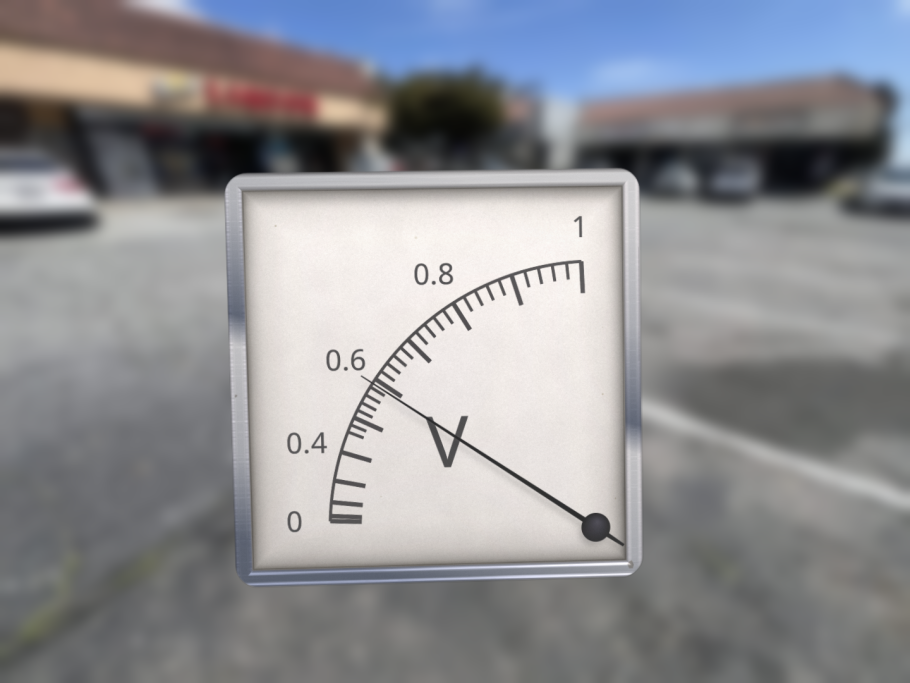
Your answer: 0.59 V
